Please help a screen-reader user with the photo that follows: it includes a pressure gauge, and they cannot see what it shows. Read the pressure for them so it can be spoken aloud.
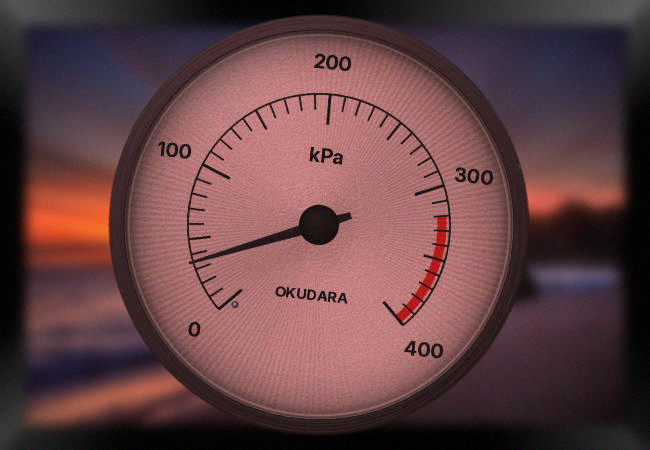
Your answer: 35 kPa
